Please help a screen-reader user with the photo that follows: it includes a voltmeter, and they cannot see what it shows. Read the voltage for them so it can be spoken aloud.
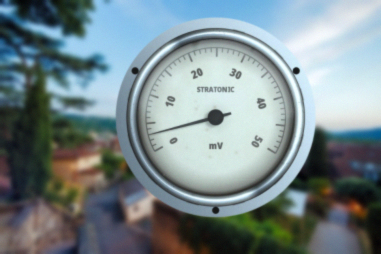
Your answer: 3 mV
